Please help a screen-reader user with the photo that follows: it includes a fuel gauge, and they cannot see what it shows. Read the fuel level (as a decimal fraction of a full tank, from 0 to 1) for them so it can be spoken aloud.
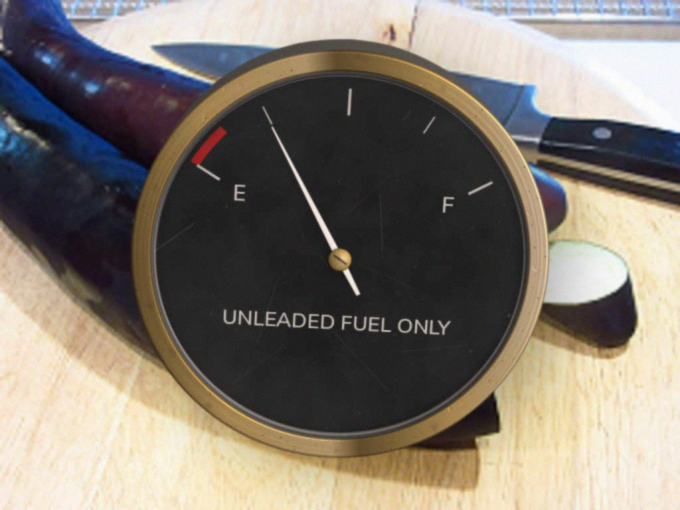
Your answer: 0.25
